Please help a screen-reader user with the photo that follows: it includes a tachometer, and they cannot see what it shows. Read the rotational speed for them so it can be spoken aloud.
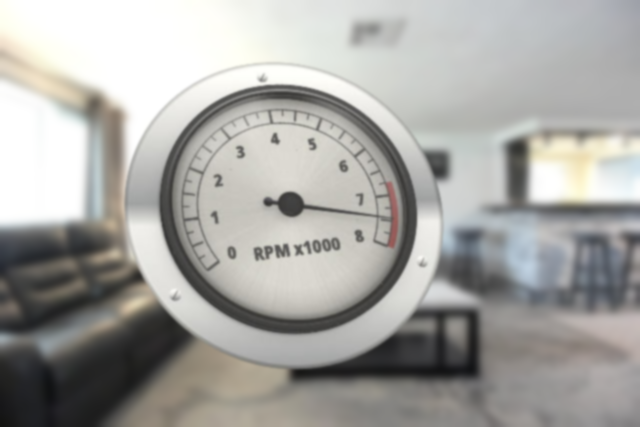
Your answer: 7500 rpm
